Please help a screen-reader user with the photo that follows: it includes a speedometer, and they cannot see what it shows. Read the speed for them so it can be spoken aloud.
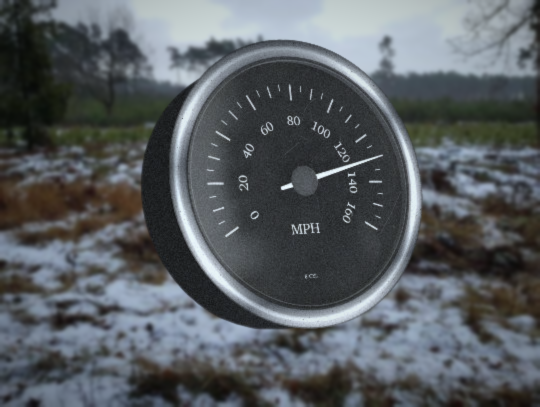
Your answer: 130 mph
